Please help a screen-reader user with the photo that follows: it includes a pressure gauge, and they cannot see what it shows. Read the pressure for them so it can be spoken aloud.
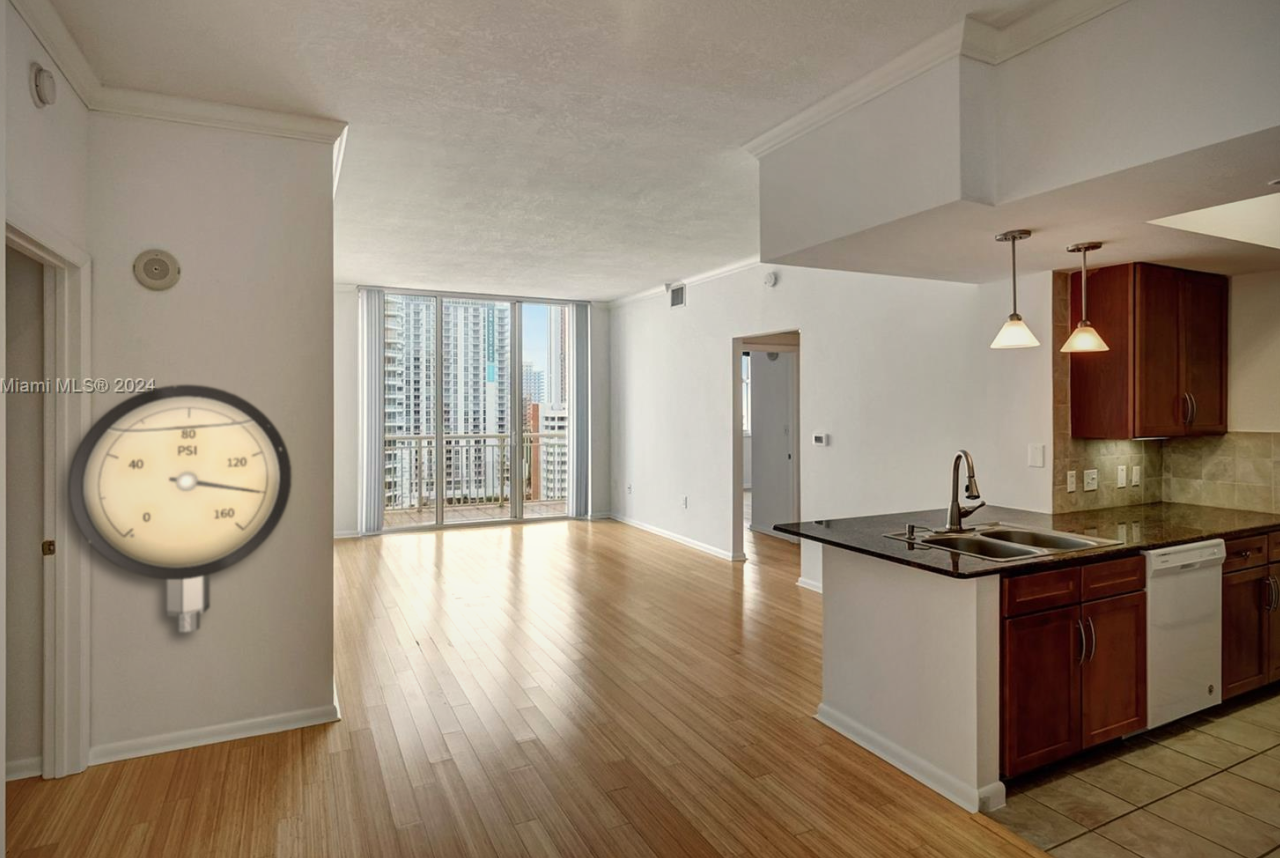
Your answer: 140 psi
